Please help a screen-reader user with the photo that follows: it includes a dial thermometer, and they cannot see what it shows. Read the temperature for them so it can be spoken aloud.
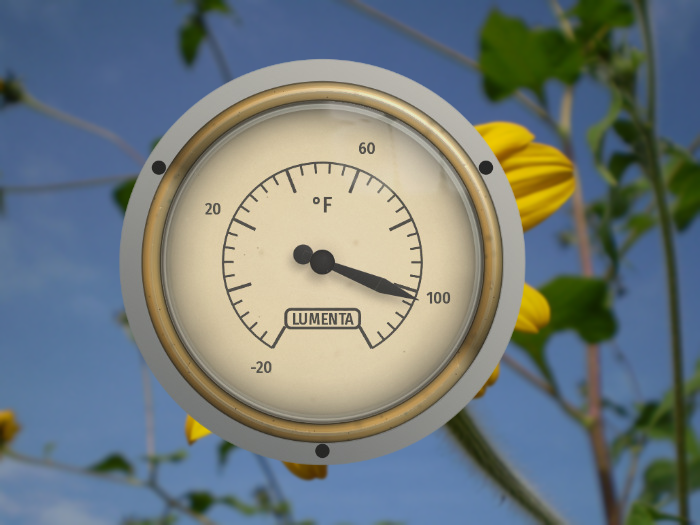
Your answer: 102 °F
